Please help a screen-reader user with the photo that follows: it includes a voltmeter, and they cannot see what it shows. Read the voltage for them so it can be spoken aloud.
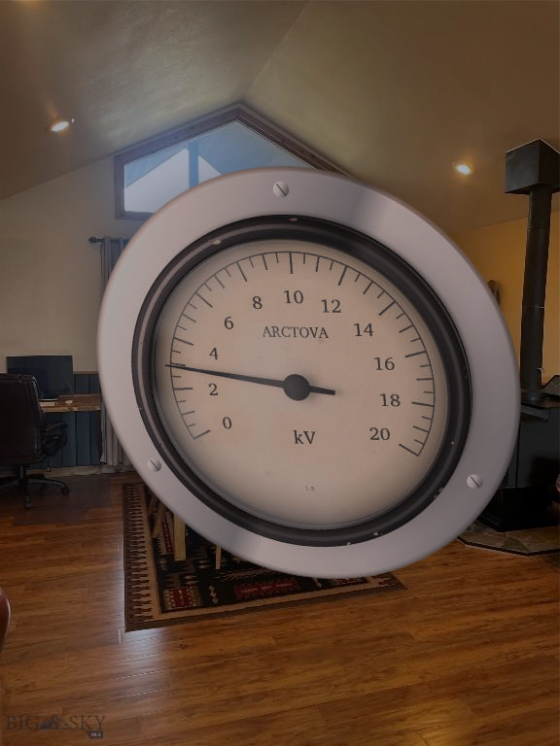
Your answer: 3 kV
